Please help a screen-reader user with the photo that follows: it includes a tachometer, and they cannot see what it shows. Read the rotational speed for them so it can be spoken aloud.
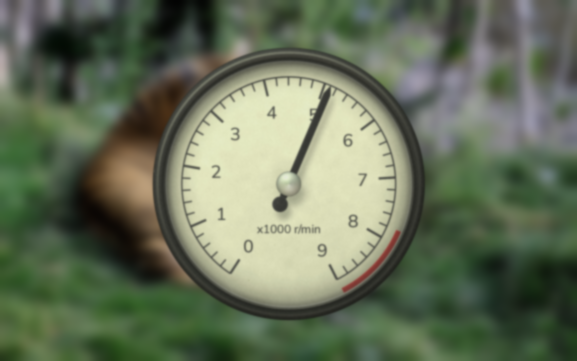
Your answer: 5100 rpm
